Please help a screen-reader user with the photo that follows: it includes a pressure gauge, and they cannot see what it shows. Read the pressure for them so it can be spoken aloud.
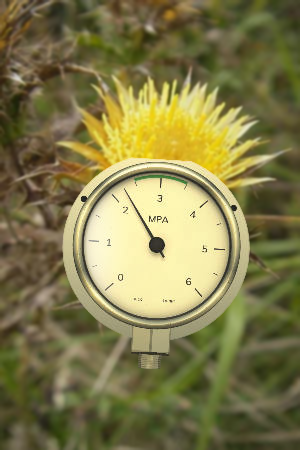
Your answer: 2.25 MPa
